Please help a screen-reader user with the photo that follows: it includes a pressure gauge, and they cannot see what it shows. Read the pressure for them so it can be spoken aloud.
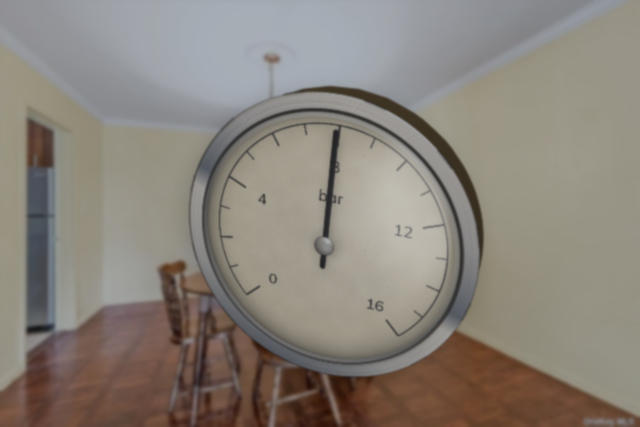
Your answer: 8 bar
